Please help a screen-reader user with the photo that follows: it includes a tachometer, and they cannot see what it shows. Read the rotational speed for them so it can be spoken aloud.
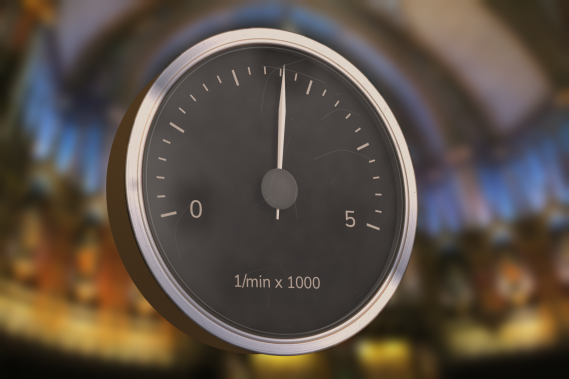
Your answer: 2600 rpm
